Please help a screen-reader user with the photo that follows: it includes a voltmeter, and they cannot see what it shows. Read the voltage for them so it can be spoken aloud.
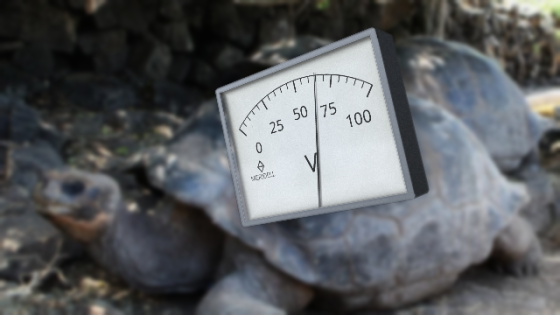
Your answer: 65 V
